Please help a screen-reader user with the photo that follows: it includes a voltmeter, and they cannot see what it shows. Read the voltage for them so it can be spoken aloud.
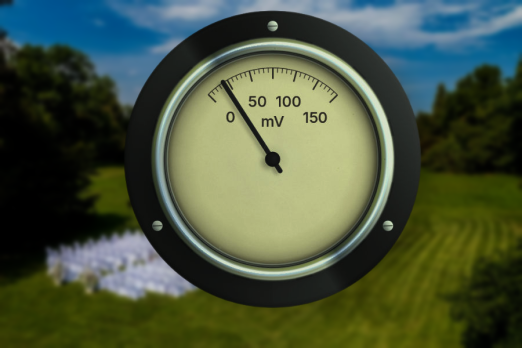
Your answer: 20 mV
